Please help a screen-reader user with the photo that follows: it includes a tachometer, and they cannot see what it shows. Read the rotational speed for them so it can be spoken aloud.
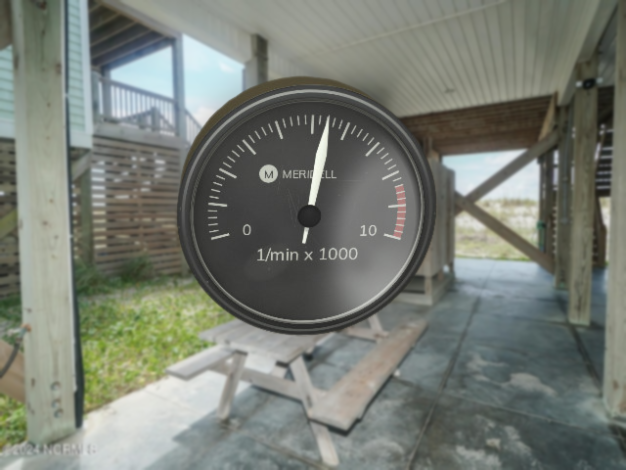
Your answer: 5400 rpm
